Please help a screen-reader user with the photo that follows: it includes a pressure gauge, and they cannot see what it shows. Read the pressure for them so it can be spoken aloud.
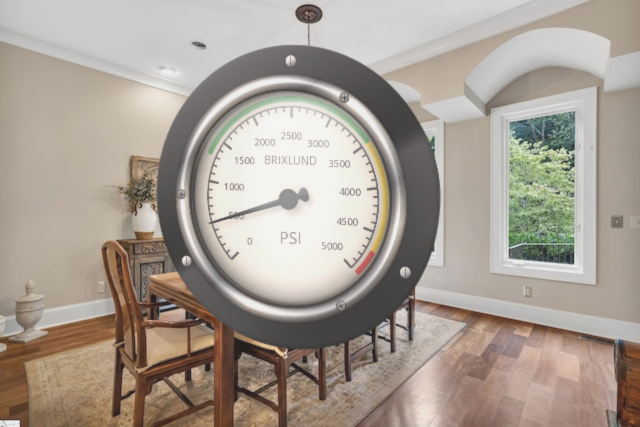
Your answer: 500 psi
